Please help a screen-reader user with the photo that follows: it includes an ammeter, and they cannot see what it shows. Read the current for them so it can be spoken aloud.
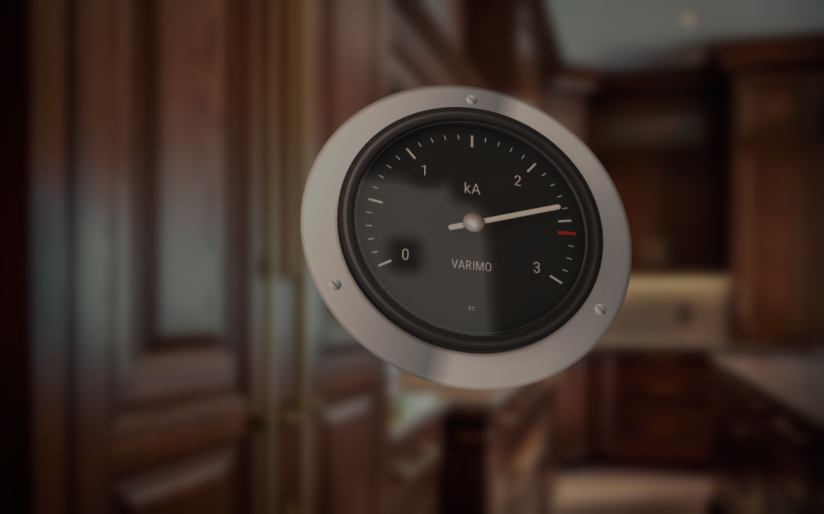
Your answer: 2.4 kA
